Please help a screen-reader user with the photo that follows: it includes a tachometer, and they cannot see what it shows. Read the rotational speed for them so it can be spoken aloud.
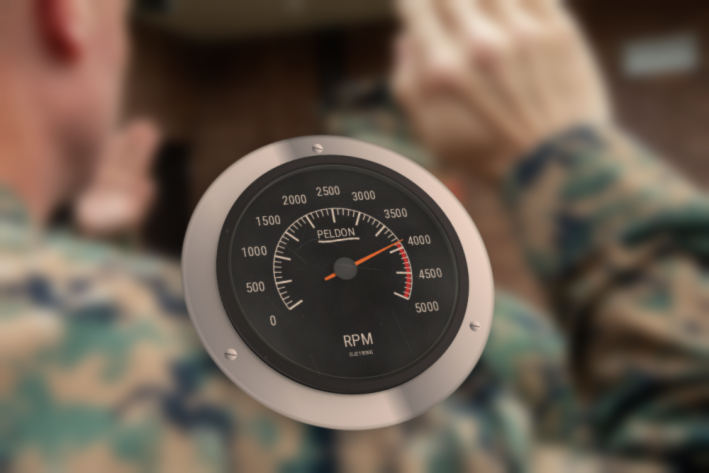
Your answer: 3900 rpm
